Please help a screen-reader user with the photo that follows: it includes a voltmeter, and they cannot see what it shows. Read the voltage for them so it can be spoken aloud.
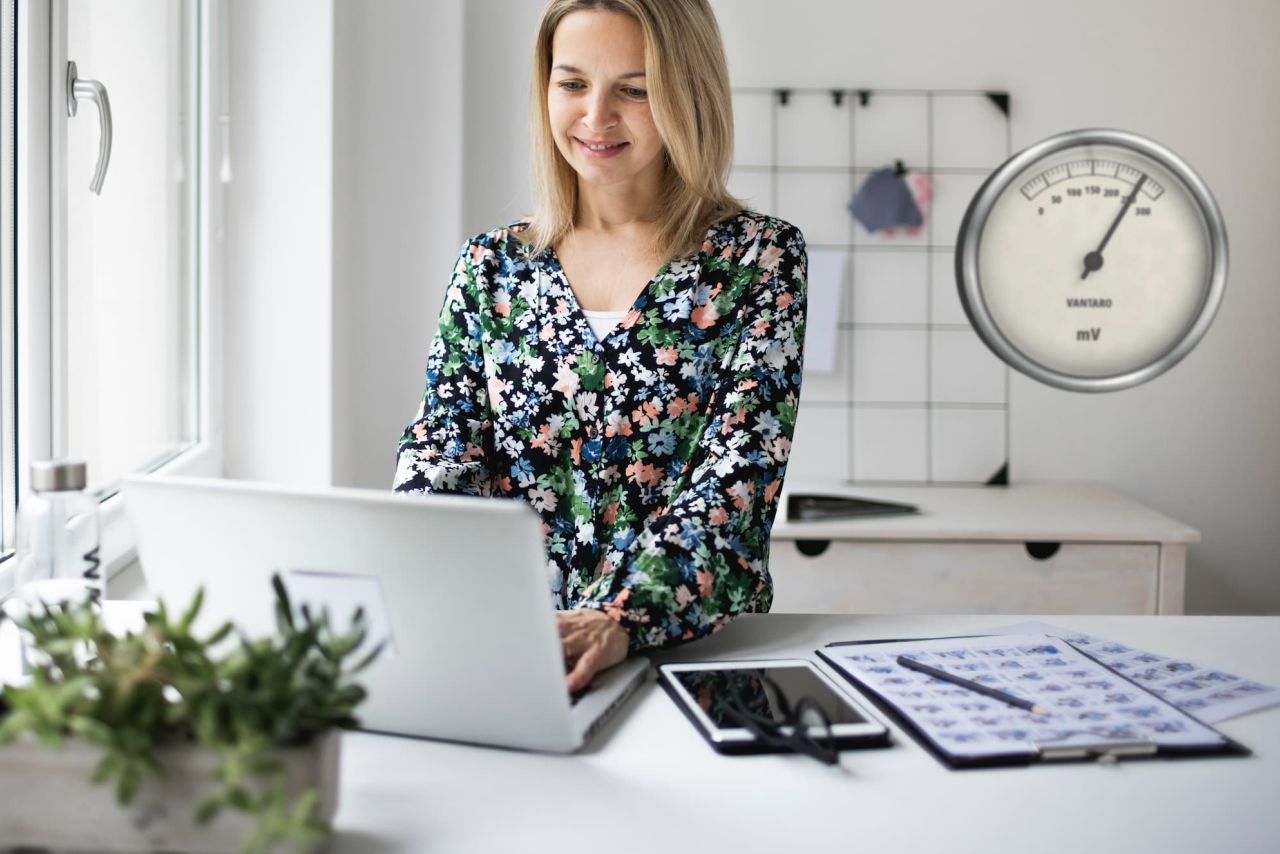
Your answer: 250 mV
